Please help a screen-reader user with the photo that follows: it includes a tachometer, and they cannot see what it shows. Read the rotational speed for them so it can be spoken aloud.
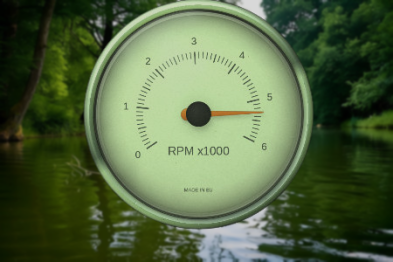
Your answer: 5300 rpm
